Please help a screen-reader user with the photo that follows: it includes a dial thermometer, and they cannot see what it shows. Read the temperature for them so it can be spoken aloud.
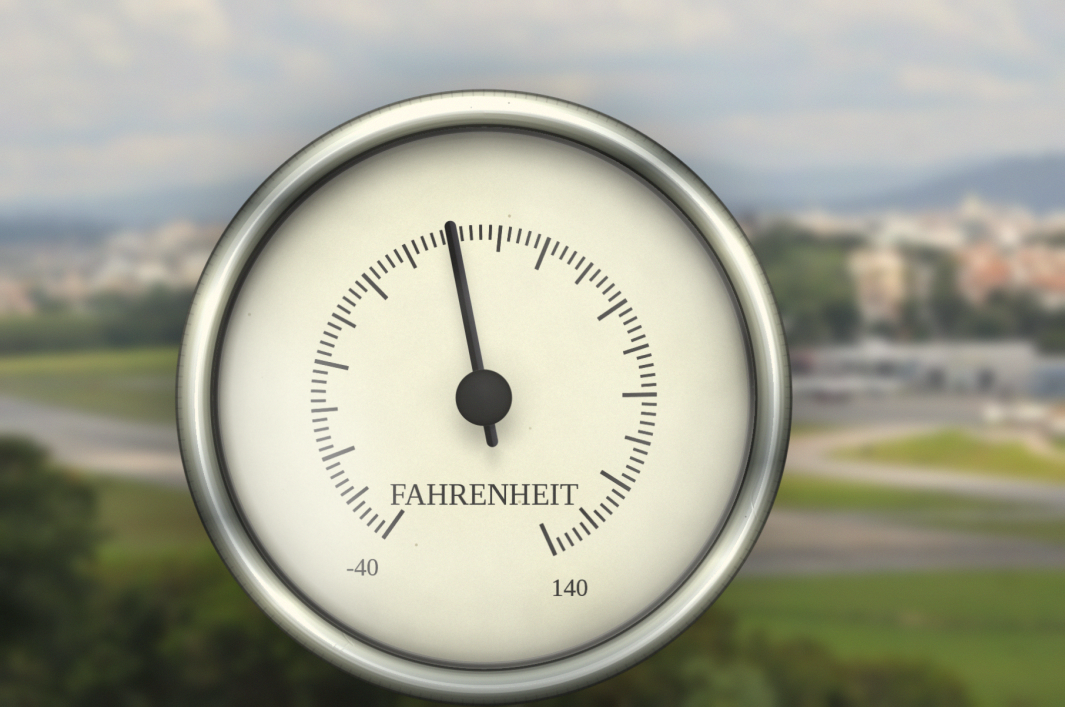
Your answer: 40 °F
